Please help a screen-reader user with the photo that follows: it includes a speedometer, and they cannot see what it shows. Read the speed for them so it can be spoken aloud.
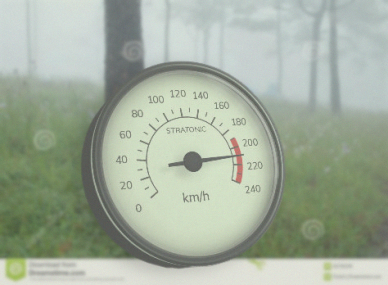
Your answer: 210 km/h
